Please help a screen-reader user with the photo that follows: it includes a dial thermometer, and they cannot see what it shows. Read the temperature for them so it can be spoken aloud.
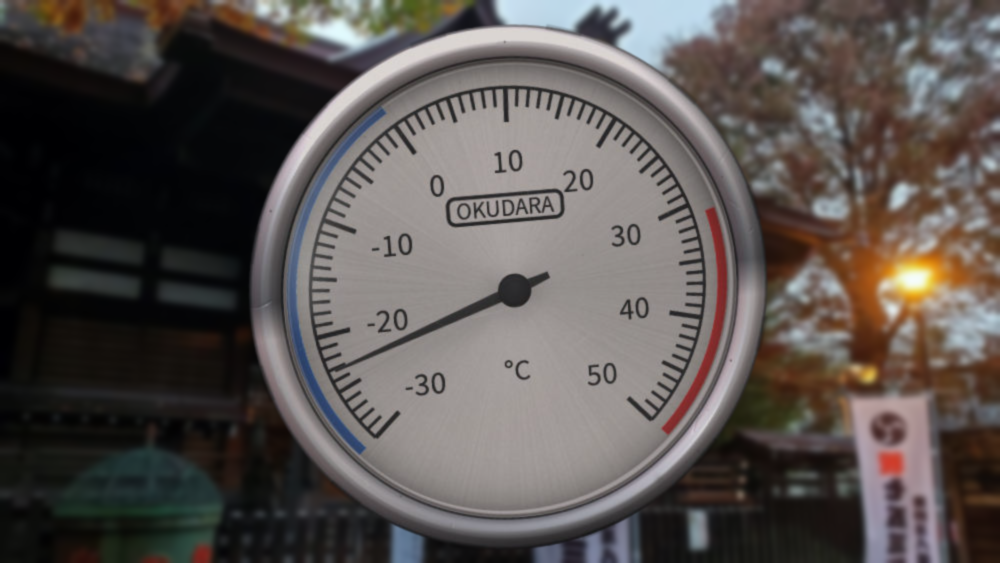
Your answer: -23 °C
